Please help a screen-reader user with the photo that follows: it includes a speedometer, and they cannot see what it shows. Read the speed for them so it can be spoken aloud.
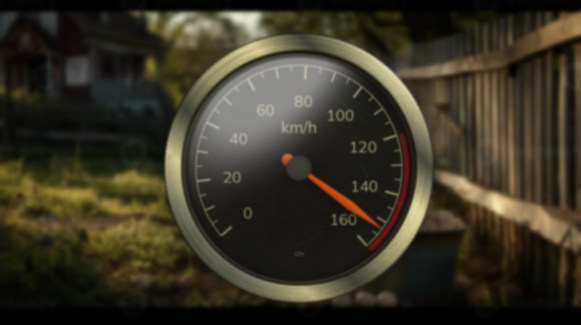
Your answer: 152.5 km/h
